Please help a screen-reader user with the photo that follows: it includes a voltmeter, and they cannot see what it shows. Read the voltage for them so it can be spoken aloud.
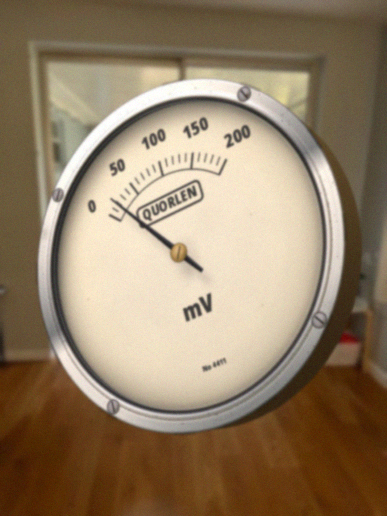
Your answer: 20 mV
